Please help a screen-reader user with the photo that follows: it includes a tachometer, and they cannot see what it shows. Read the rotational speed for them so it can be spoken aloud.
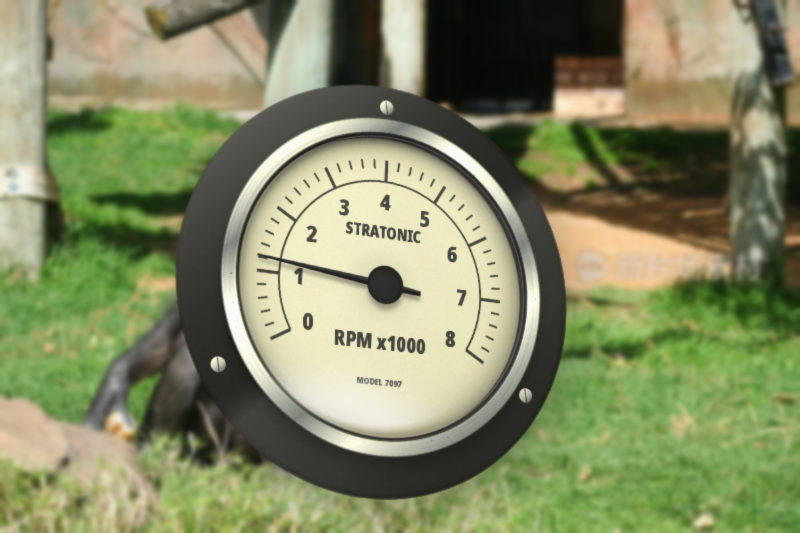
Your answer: 1200 rpm
